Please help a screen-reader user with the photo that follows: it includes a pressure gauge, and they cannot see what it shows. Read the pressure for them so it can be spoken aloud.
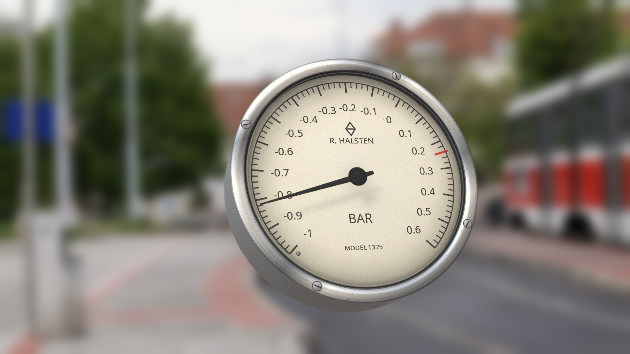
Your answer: -0.82 bar
